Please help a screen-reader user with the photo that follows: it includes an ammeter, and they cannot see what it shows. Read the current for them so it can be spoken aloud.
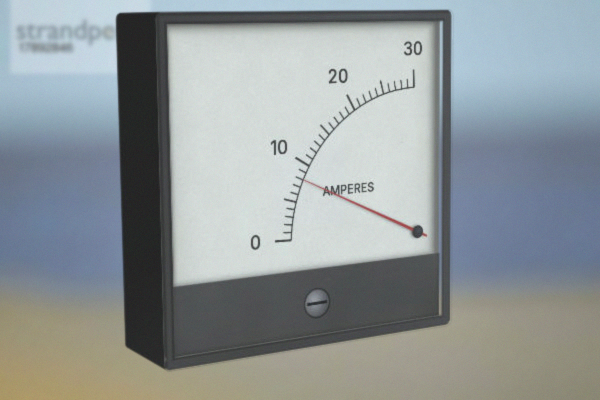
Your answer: 8 A
